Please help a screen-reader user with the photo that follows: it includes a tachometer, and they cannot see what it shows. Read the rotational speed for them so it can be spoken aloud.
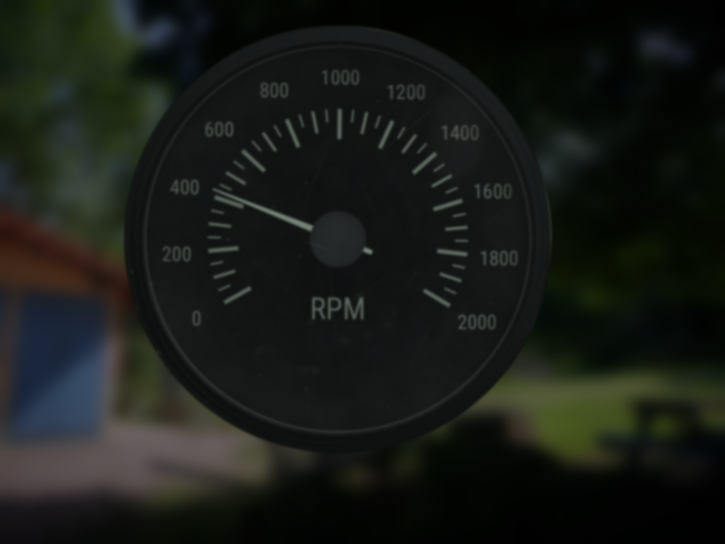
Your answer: 425 rpm
